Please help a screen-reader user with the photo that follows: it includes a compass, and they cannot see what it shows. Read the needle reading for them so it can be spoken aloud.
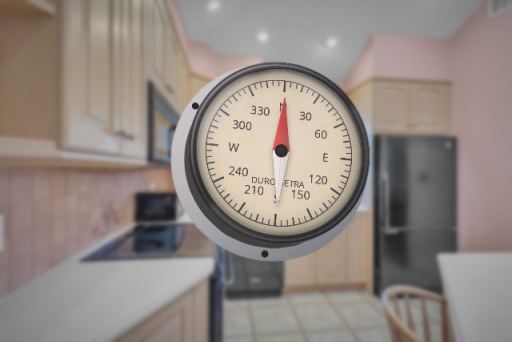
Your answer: 0 °
